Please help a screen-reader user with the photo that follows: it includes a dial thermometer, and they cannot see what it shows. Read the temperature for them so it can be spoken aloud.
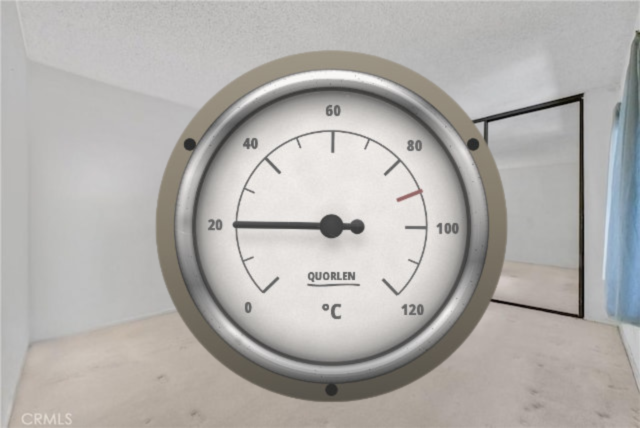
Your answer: 20 °C
